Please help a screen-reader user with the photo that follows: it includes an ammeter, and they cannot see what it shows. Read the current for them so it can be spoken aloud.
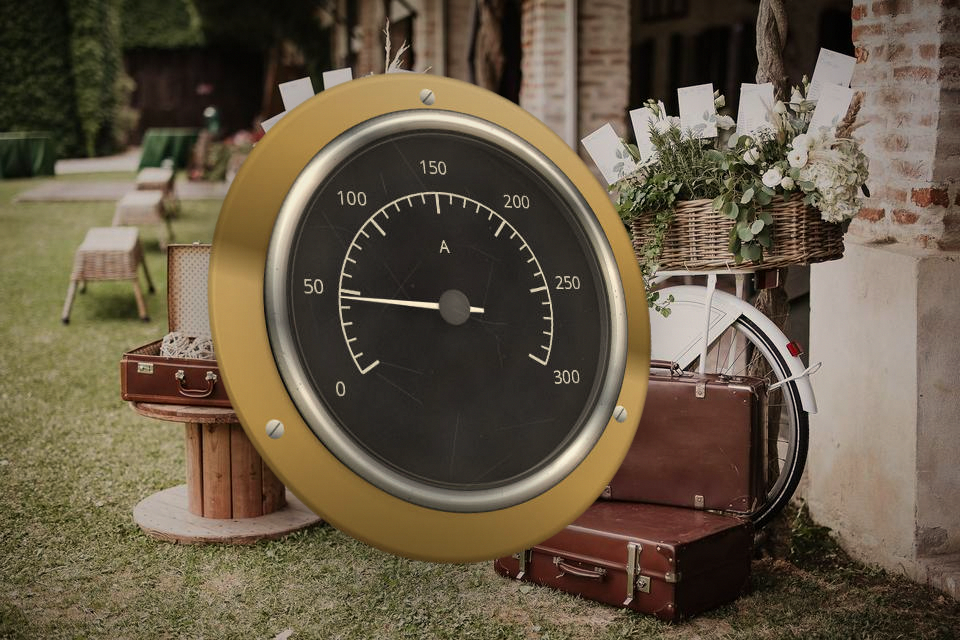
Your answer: 45 A
